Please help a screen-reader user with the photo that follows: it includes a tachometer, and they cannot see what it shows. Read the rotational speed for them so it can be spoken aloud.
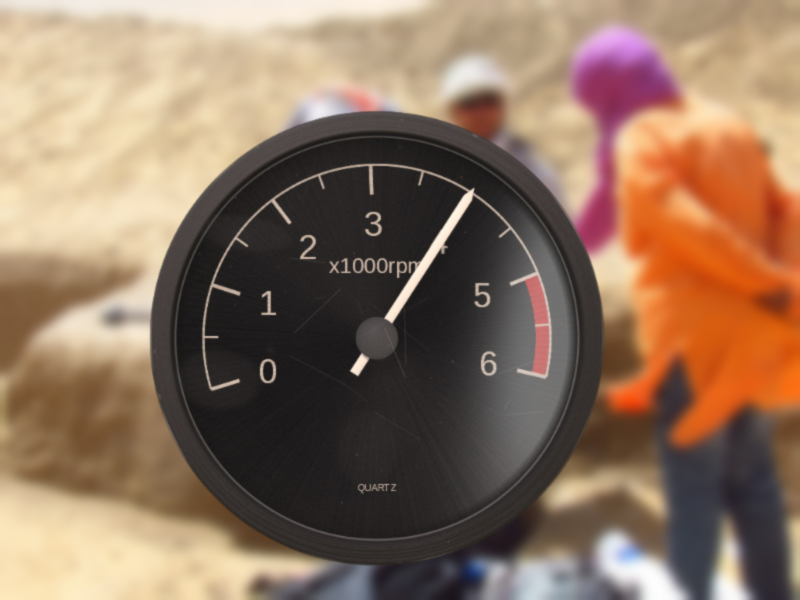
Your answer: 4000 rpm
